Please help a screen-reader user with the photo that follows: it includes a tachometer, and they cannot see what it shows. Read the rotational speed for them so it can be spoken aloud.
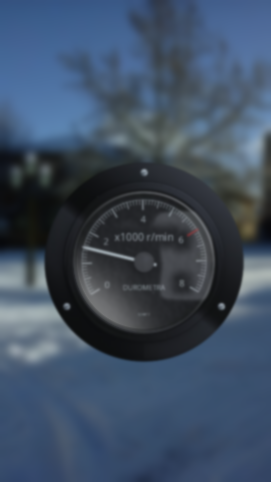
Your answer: 1500 rpm
